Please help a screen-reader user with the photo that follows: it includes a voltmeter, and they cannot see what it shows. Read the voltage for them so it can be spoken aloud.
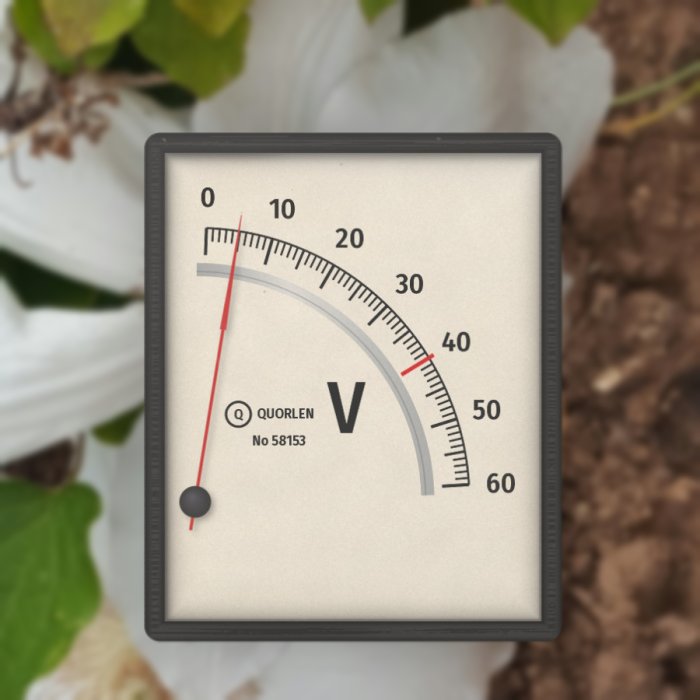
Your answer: 5 V
